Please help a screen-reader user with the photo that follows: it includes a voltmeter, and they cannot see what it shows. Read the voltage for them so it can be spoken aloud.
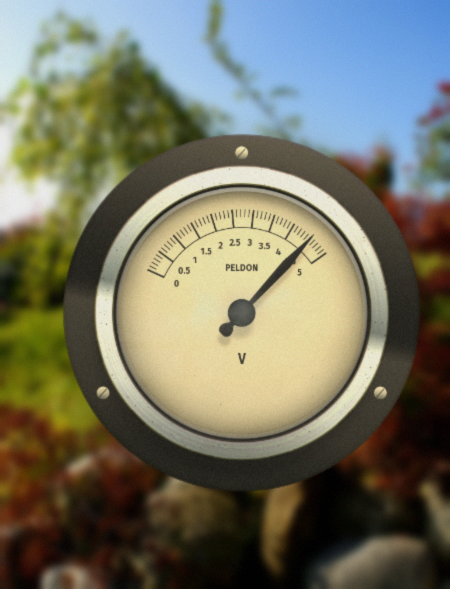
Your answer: 4.5 V
